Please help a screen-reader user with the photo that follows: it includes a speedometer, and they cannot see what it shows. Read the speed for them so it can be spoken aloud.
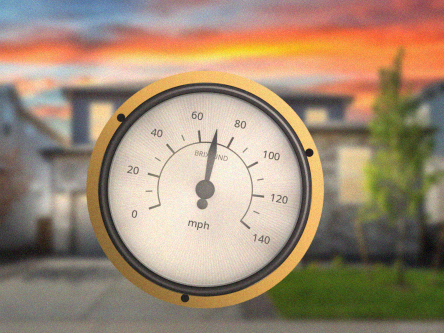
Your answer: 70 mph
